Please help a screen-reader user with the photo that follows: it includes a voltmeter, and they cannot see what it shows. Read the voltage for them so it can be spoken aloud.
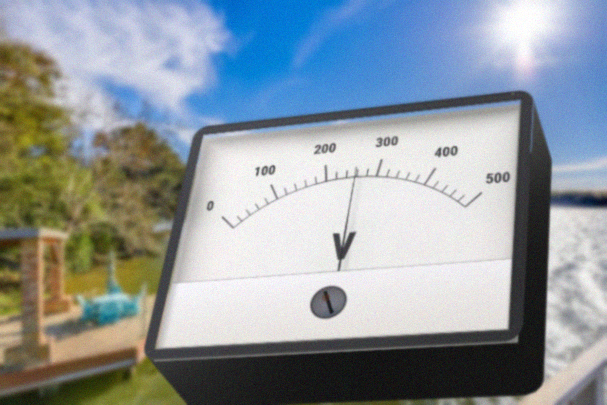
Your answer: 260 V
